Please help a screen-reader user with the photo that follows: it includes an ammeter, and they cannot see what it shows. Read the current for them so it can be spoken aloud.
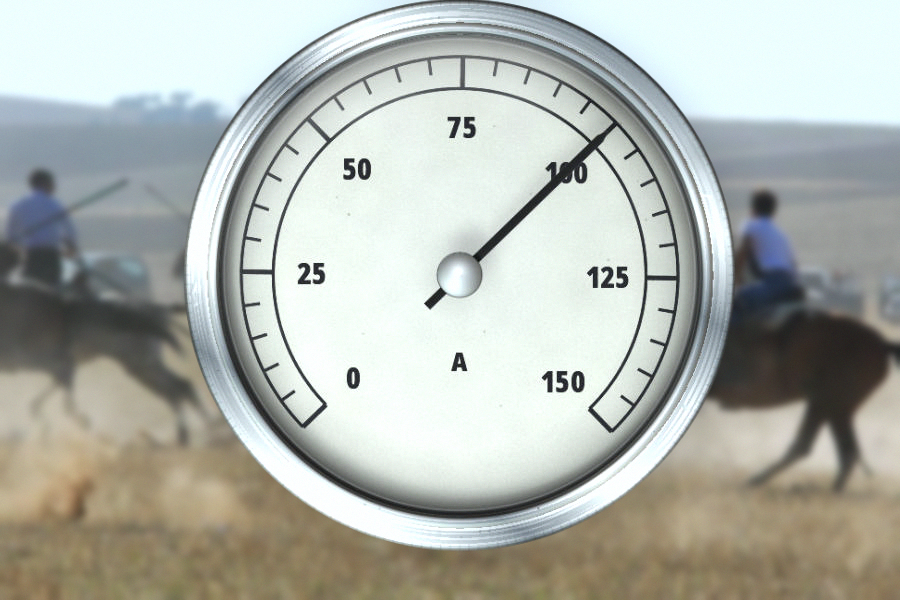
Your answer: 100 A
